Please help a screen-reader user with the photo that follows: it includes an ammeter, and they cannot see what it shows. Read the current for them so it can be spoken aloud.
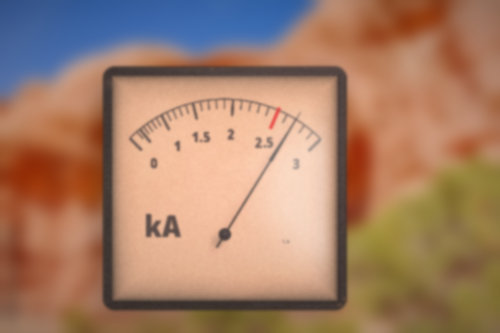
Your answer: 2.7 kA
